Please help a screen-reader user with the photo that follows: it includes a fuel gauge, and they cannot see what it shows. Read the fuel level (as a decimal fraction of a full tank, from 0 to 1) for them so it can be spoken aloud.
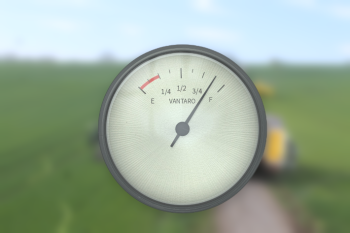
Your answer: 0.875
